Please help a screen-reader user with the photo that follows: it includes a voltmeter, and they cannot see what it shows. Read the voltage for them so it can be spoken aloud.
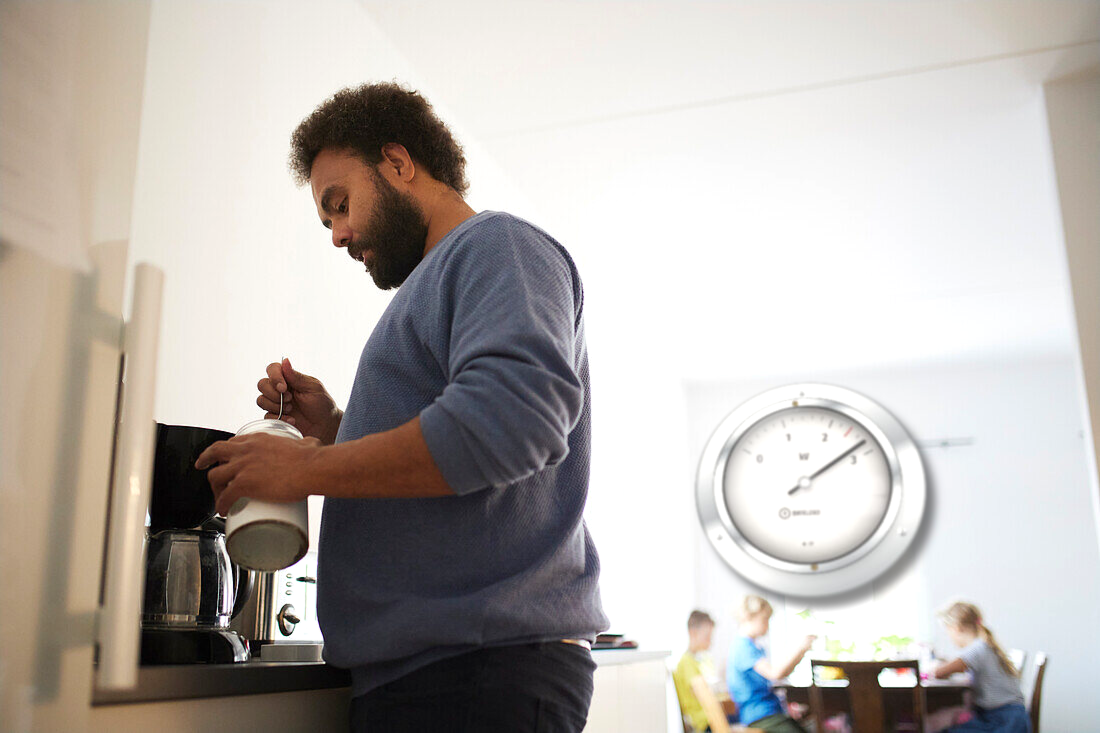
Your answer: 2.8 kV
